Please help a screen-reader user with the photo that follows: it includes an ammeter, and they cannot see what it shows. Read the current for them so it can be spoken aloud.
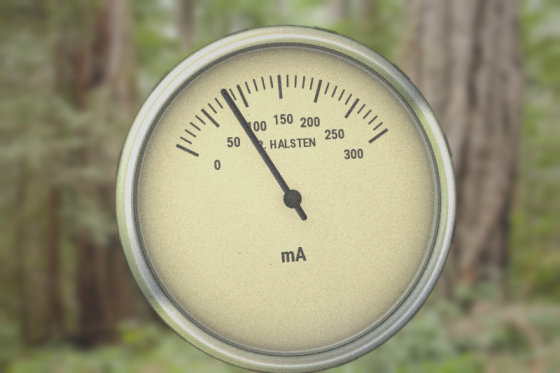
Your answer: 80 mA
